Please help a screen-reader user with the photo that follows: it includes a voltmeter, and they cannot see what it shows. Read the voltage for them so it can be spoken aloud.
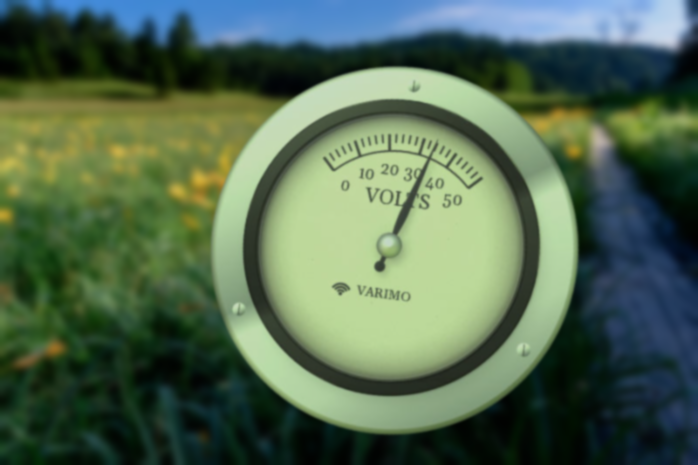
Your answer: 34 V
